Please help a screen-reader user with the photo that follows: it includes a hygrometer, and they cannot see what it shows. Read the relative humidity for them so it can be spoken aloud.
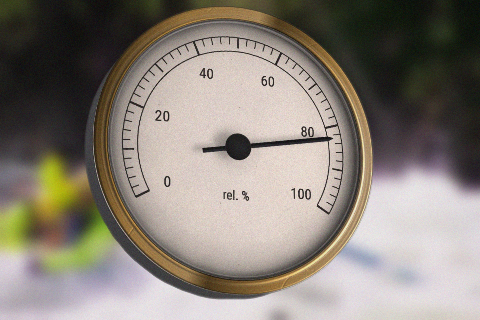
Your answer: 83 %
